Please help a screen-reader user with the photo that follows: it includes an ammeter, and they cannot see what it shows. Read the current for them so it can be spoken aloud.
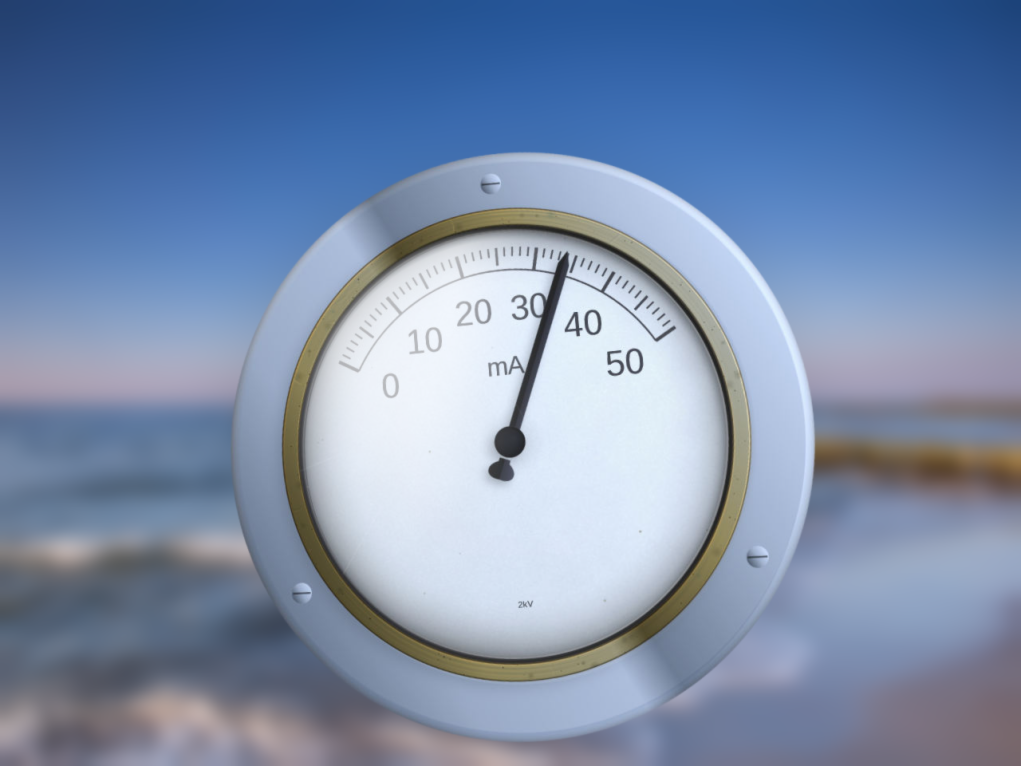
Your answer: 34 mA
